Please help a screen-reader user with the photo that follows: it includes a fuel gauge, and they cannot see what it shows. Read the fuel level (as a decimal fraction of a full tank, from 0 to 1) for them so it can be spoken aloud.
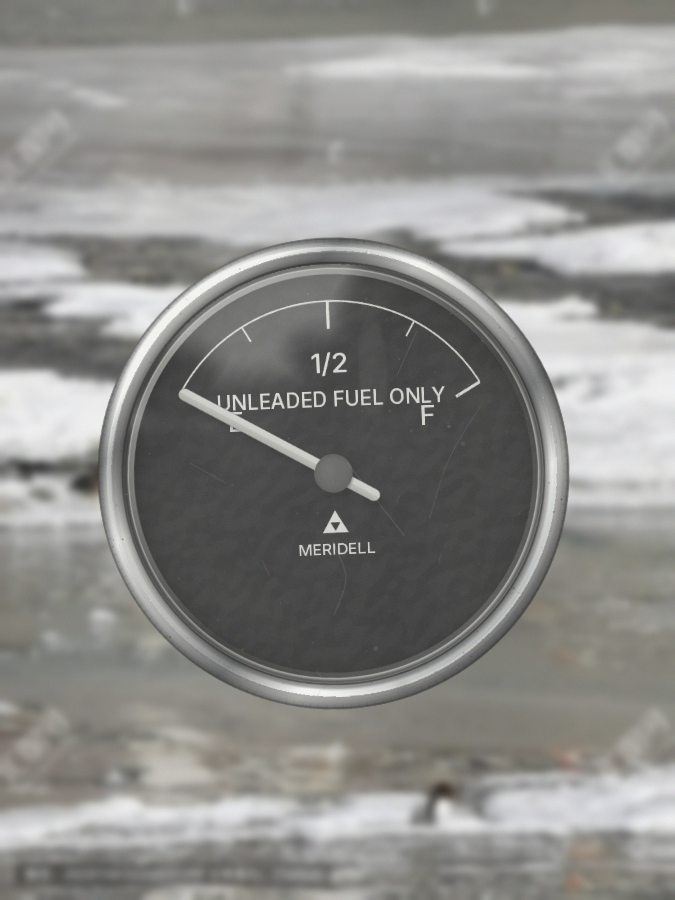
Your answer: 0
